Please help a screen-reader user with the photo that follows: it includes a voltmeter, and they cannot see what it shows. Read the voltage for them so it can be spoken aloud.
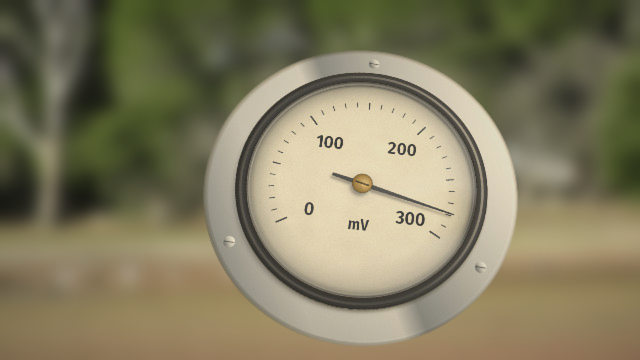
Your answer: 280 mV
